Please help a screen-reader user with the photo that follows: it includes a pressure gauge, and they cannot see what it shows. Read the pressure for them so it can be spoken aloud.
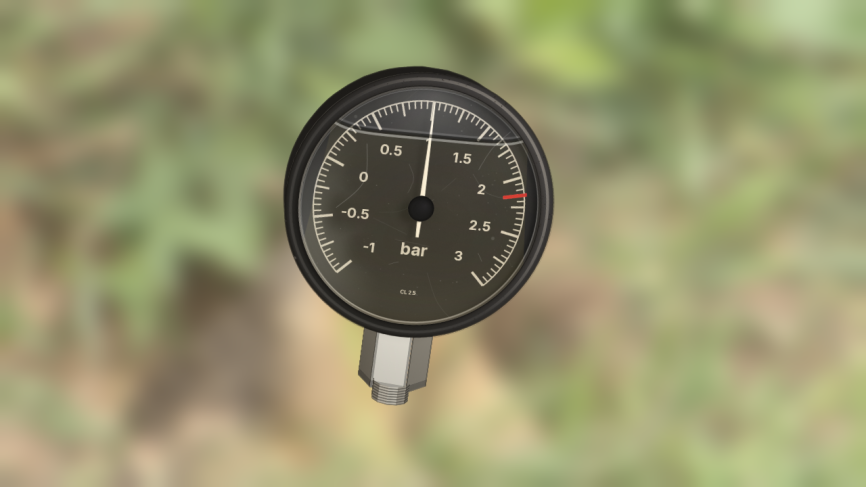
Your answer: 1 bar
